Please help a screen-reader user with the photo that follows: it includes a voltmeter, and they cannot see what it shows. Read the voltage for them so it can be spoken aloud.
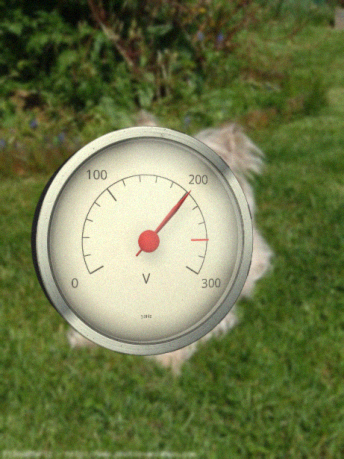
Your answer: 200 V
